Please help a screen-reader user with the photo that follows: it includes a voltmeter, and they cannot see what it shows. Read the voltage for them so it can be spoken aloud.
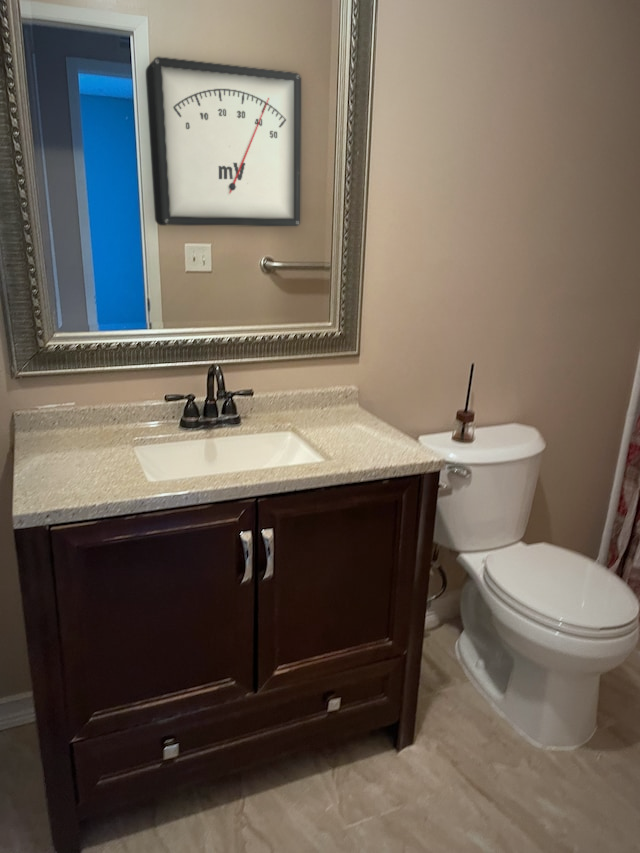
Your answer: 40 mV
